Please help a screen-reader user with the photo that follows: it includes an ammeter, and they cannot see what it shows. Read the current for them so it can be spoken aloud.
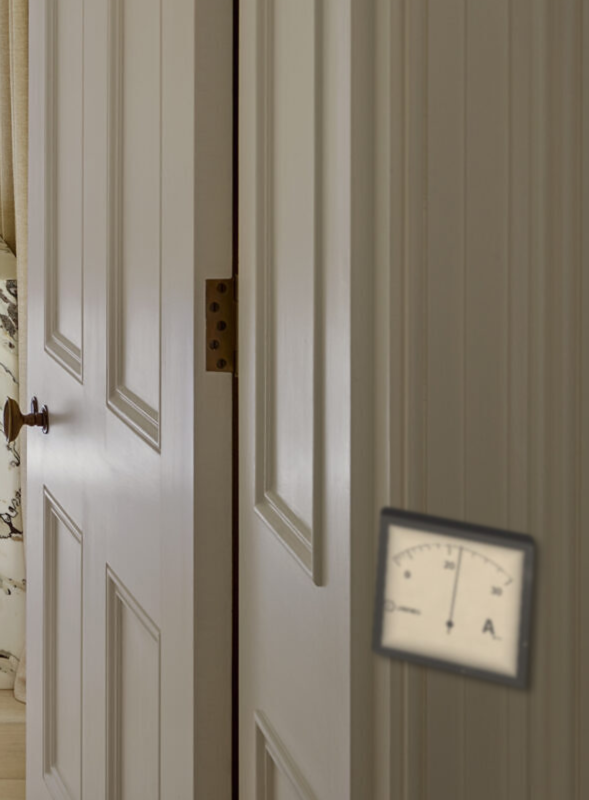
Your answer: 22 A
